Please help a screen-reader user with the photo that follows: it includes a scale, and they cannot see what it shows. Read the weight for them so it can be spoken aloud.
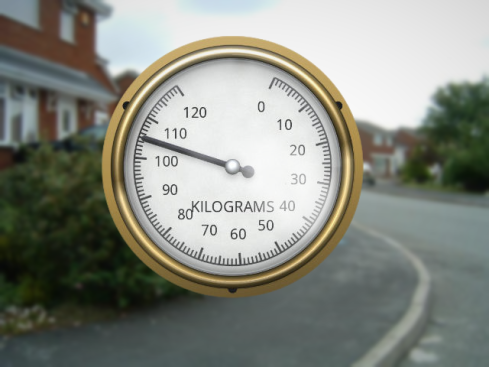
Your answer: 105 kg
